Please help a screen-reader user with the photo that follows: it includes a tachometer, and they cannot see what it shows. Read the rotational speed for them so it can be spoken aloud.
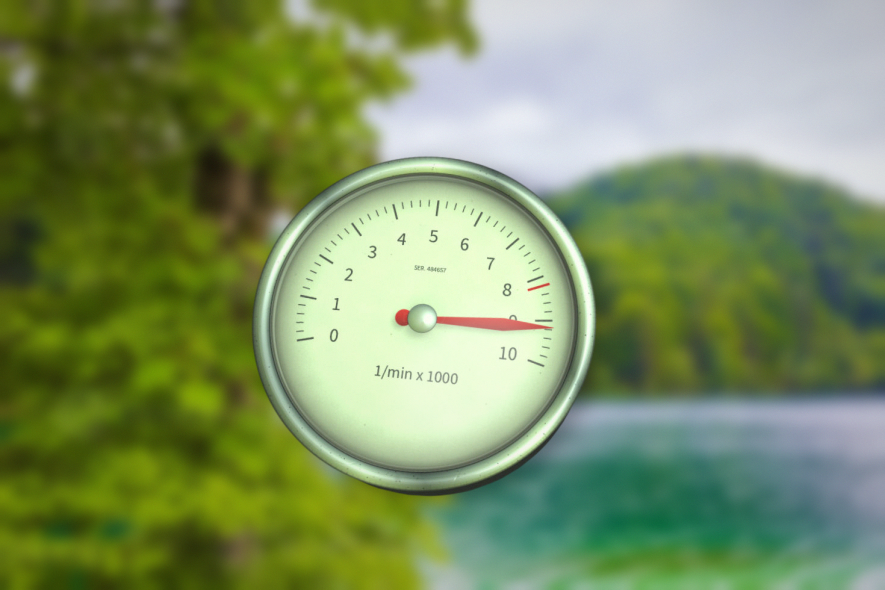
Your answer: 9200 rpm
